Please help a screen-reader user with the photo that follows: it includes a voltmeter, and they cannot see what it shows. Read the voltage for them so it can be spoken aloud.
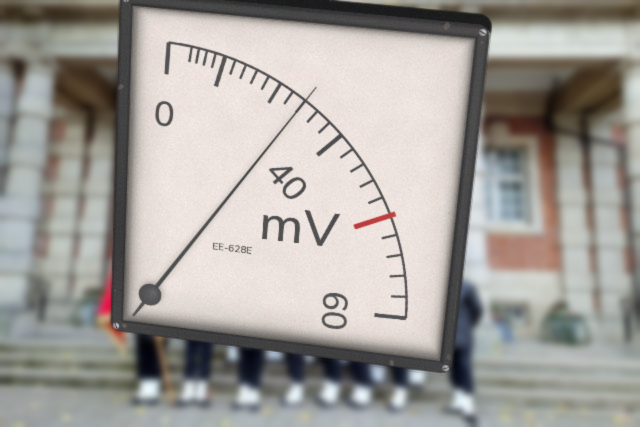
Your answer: 34 mV
